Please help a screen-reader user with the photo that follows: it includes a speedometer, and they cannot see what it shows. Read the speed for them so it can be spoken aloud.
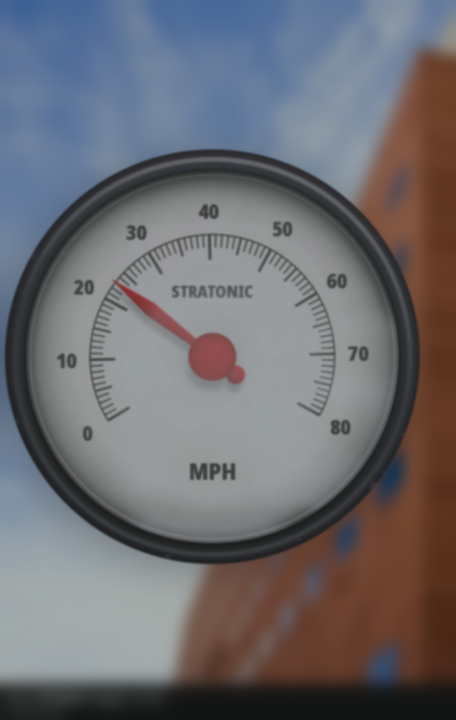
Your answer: 23 mph
